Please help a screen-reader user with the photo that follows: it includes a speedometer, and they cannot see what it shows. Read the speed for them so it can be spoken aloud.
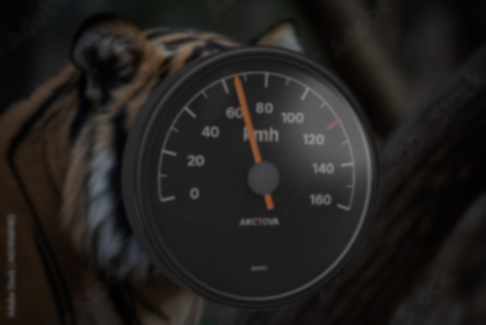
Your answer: 65 km/h
